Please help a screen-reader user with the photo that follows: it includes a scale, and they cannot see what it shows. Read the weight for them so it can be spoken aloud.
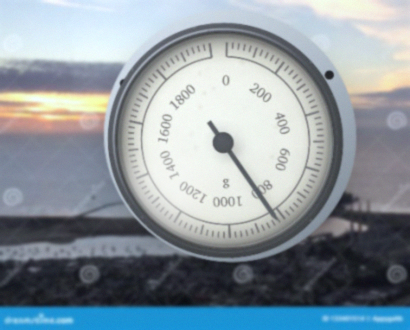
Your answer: 820 g
